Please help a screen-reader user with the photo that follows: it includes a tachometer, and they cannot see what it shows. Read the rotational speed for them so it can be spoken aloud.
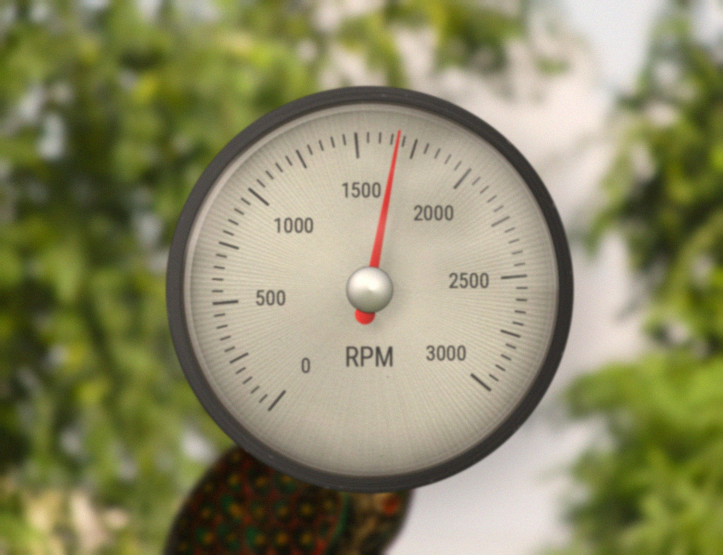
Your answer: 1675 rpm
